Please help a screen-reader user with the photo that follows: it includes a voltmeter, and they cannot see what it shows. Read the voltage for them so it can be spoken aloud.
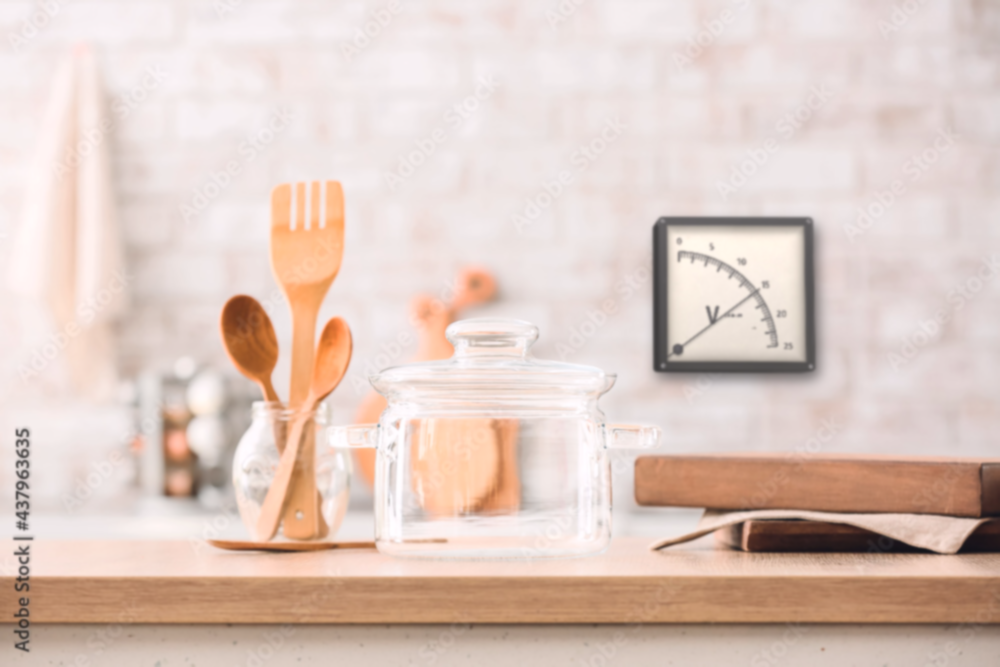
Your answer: 15 V
